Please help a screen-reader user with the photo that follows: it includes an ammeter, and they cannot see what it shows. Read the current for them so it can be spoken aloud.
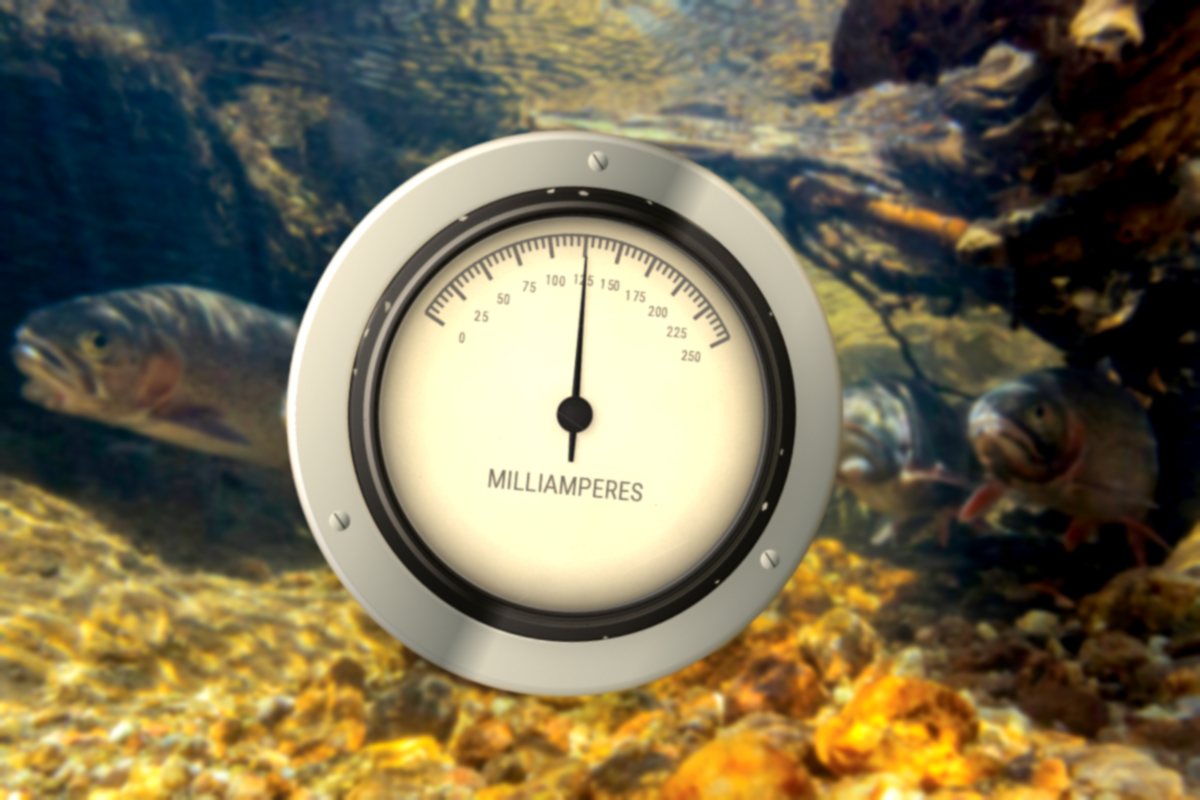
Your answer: 125 mA
